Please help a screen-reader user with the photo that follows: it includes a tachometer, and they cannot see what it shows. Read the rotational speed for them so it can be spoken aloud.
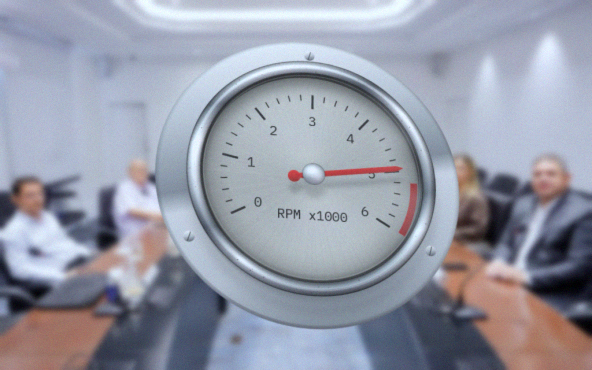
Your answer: 5000 rpm
